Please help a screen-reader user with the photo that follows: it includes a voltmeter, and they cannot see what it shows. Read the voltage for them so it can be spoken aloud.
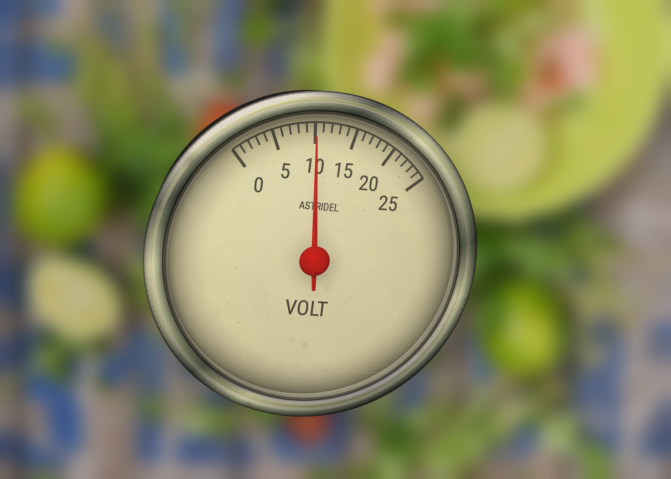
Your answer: 10 V
